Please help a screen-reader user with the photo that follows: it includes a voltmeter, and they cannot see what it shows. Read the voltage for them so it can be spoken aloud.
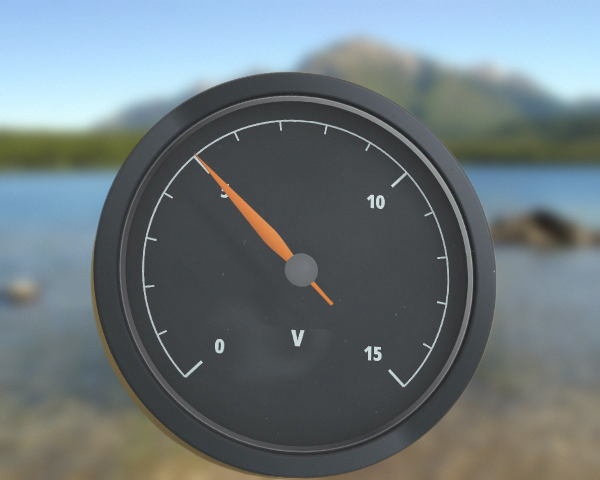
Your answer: 5 V
